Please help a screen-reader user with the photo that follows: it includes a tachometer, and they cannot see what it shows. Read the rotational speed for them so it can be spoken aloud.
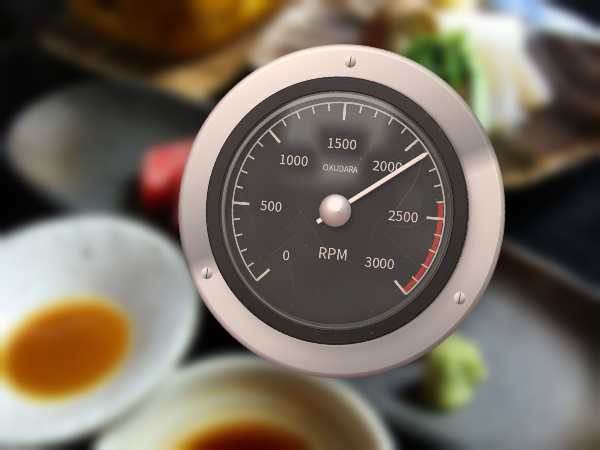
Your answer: 2100 rpm
